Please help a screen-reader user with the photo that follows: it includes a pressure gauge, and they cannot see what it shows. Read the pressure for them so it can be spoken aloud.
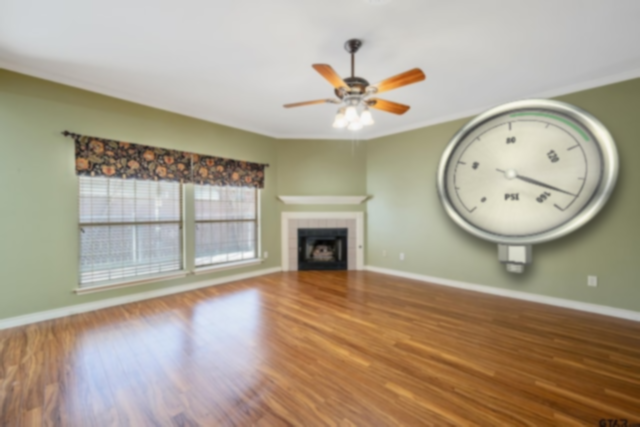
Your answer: 150 psi
